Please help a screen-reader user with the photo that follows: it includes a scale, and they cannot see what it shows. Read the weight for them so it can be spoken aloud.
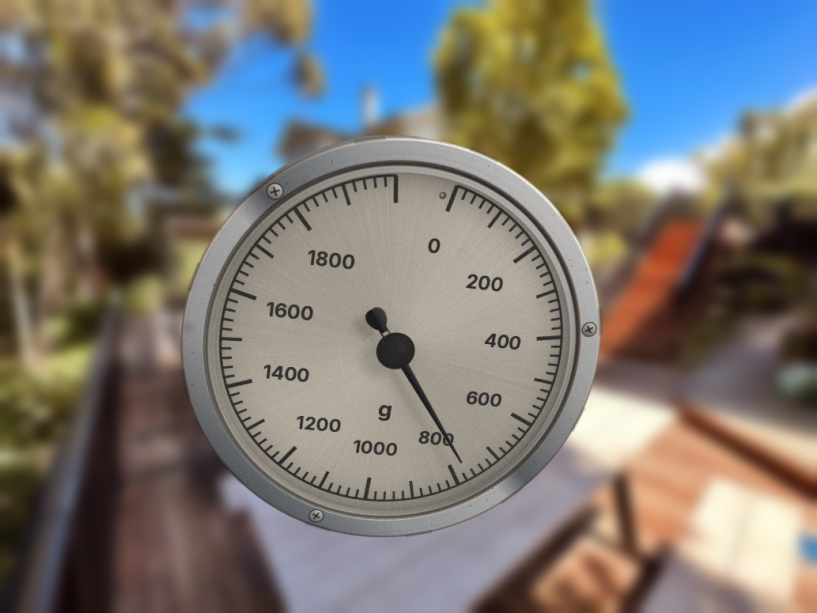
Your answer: 770 g
